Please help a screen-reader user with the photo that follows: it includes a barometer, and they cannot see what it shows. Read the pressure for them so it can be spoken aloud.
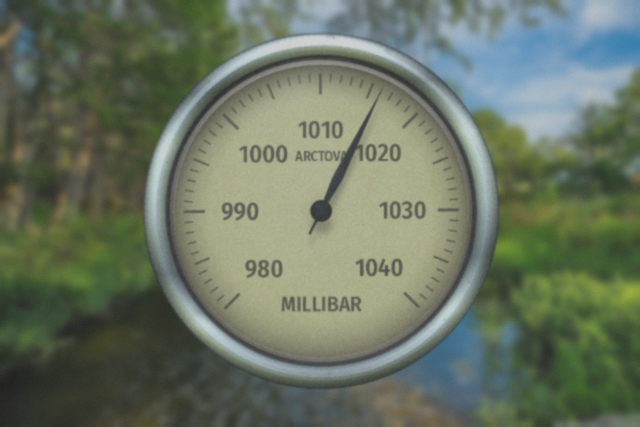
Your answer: 1016 mbar
